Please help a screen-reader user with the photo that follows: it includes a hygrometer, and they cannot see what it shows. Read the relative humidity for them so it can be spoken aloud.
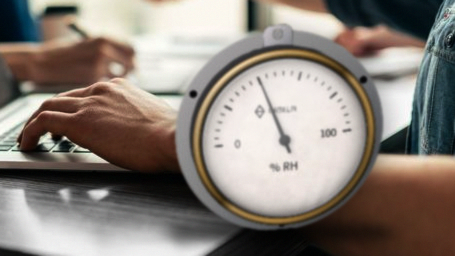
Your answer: 40 %
